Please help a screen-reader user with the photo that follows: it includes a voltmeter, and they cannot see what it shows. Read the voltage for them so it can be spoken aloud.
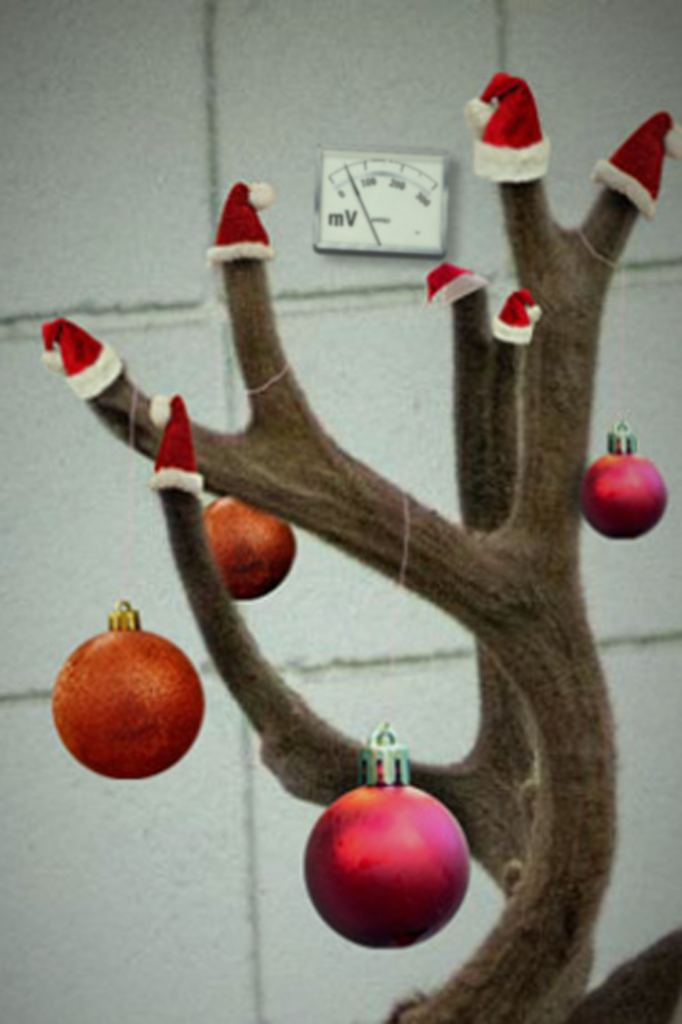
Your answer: 50 mV
